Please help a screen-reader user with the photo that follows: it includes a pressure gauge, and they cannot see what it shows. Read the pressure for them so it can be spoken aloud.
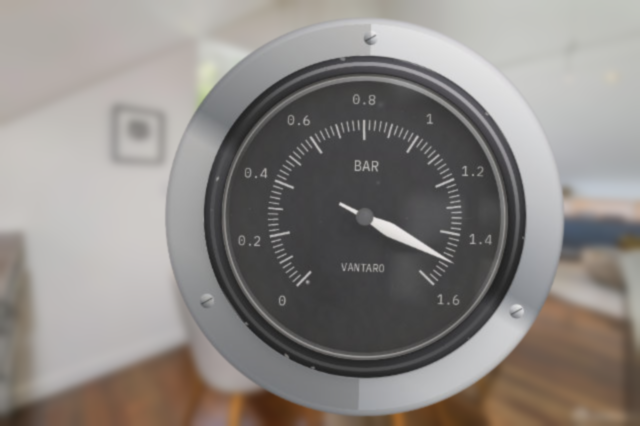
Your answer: 1.5 bar
